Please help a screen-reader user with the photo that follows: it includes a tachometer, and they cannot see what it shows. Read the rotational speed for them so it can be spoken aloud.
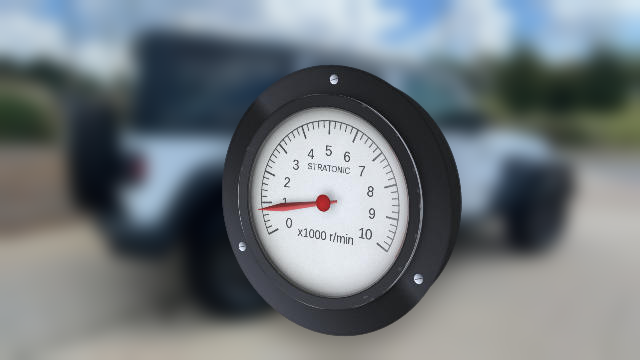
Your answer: 800 rpm
